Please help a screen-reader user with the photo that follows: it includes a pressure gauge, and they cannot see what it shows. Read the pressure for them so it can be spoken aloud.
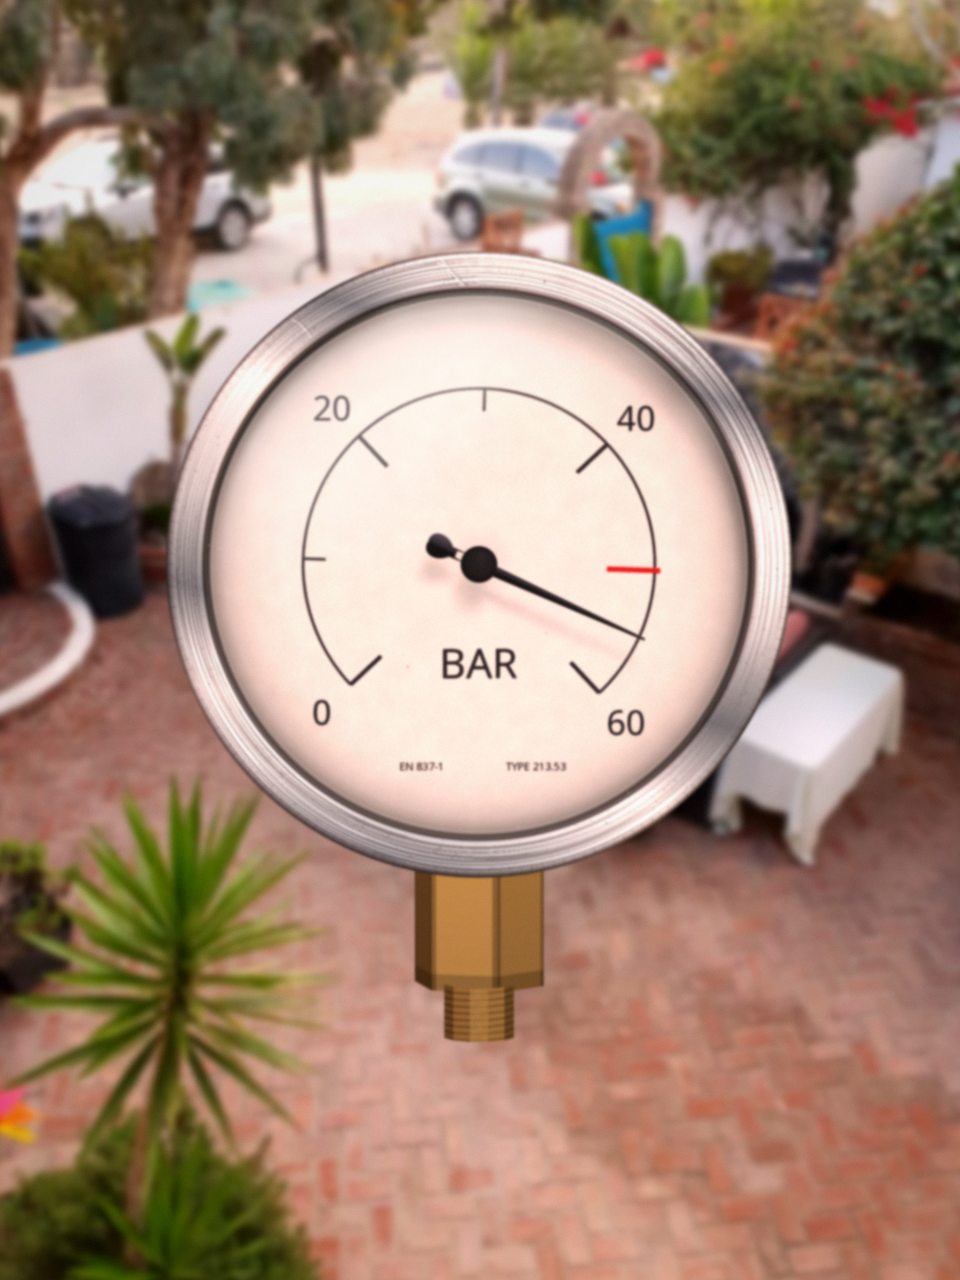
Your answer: 55 bar
